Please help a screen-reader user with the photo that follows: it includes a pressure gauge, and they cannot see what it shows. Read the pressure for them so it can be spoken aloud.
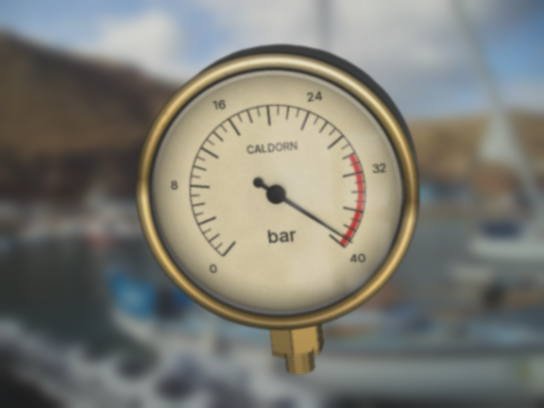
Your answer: 39 bar
